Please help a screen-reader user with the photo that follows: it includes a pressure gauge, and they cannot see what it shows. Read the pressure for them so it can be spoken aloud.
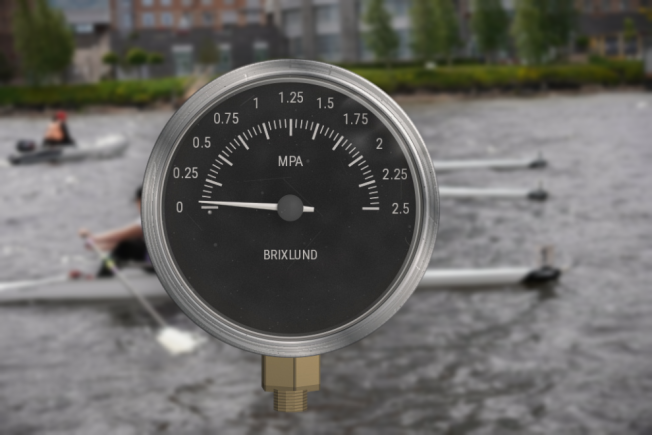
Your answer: 0.05 MPa
